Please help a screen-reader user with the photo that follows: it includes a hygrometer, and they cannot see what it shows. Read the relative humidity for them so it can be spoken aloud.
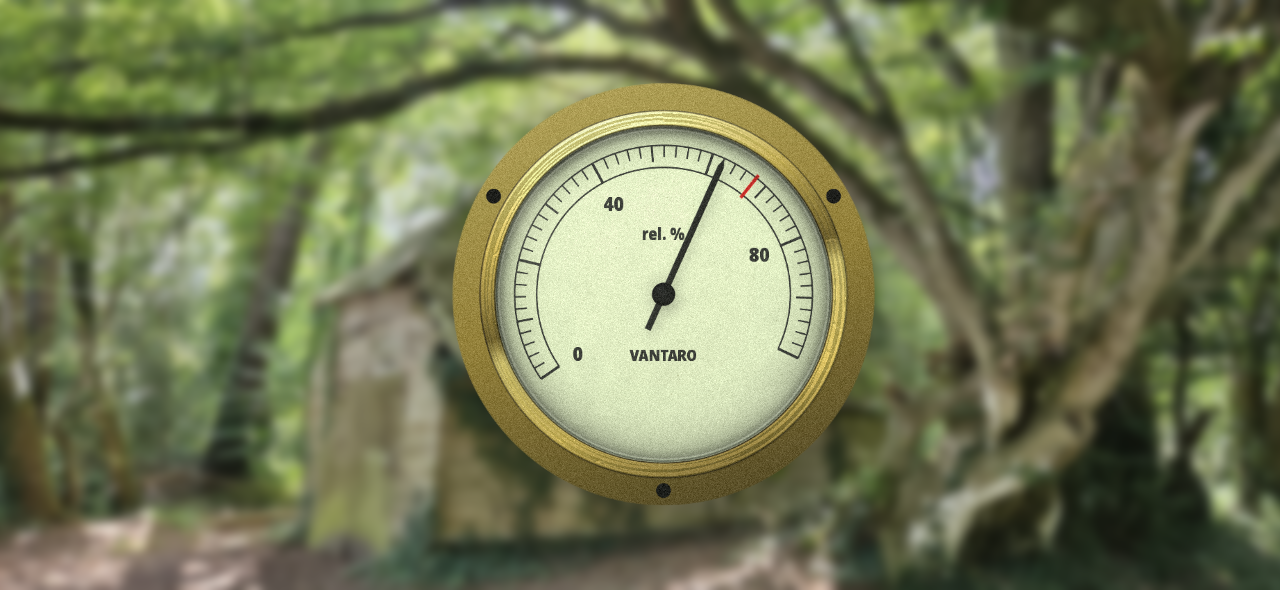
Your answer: 62 %
